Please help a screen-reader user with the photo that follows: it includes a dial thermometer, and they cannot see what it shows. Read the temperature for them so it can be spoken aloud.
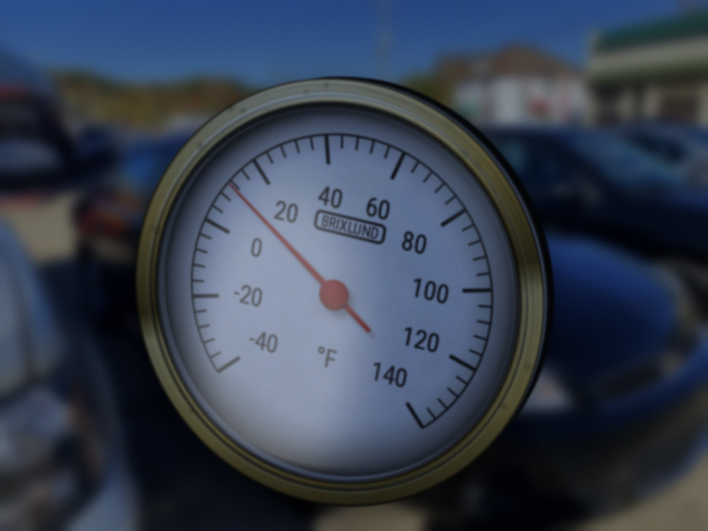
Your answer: 12 °F
